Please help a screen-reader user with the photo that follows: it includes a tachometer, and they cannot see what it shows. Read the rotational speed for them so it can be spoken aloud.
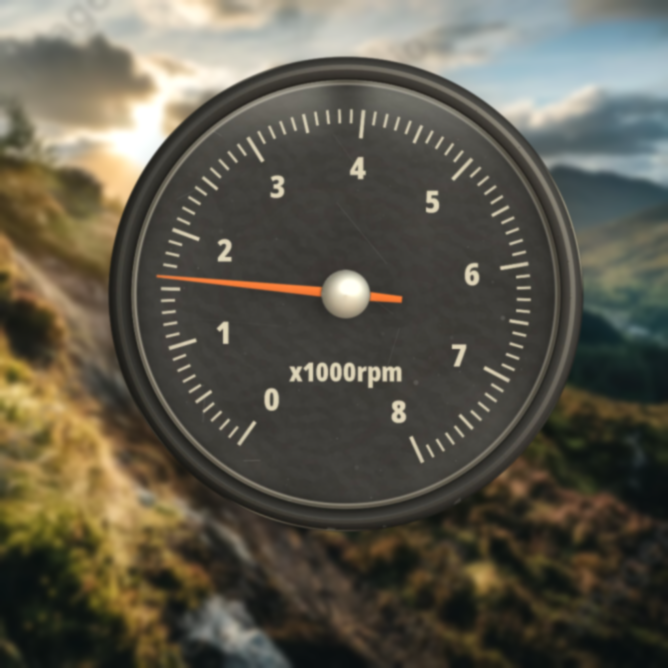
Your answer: 1600 rpm
